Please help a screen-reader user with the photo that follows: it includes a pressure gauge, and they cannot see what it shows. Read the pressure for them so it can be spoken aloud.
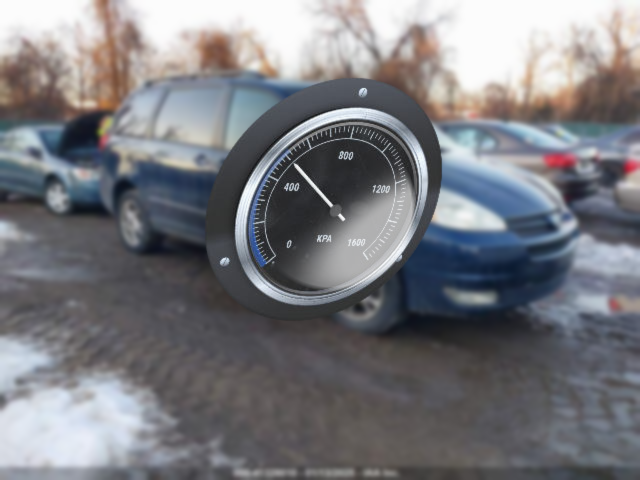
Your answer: 500 kPa
